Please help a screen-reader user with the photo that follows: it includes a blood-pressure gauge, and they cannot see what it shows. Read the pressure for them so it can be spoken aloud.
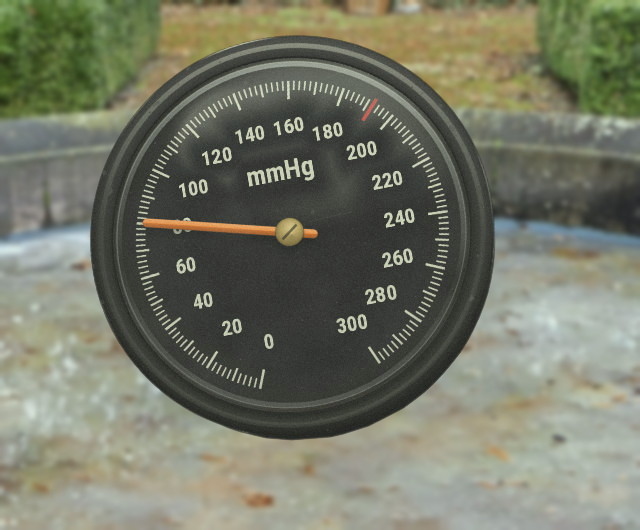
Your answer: 80 mmHg
